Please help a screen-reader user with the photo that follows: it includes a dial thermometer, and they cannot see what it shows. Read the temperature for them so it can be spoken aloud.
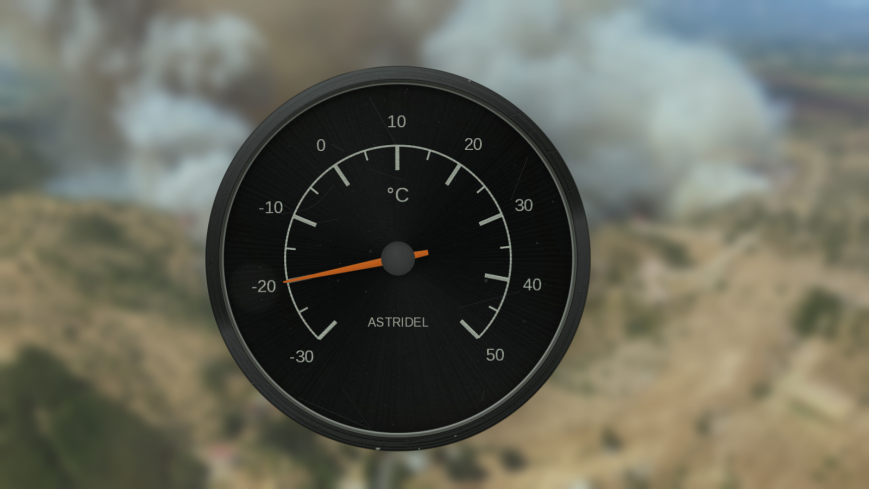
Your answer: -20 °C
